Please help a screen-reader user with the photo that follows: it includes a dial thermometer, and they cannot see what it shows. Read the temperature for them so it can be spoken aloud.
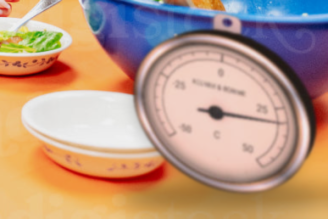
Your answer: 30 °C
